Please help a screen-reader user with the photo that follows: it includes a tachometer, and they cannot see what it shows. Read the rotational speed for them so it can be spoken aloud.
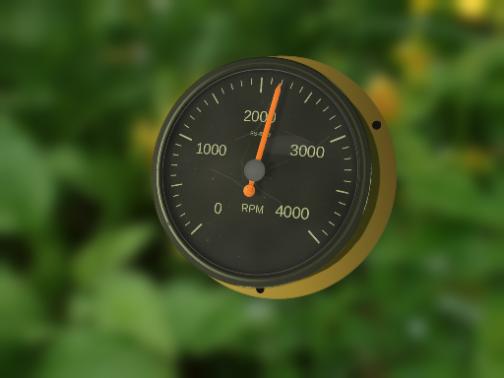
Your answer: 2200 rpm
